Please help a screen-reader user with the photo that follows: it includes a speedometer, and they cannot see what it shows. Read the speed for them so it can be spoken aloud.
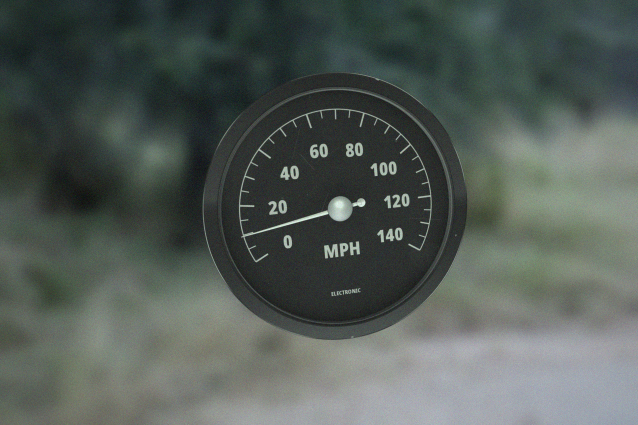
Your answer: 10 mph
